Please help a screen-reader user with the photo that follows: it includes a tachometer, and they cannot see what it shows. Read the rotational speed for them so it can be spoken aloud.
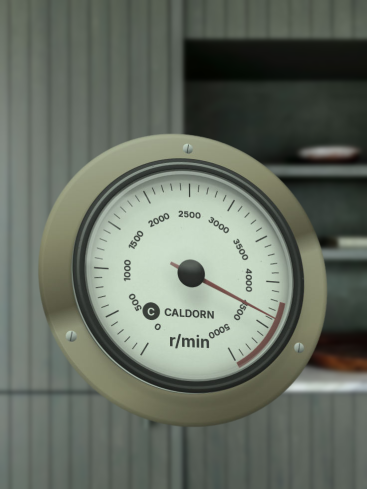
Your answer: 4400 rpm
